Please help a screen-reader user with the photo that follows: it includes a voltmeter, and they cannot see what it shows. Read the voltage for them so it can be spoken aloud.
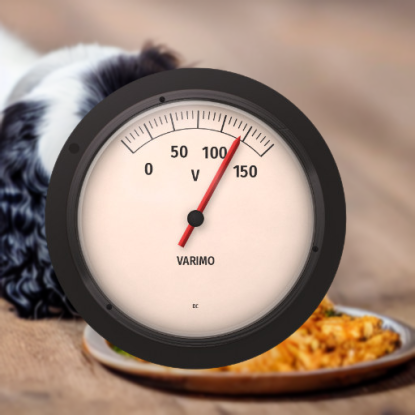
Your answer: 120 V
